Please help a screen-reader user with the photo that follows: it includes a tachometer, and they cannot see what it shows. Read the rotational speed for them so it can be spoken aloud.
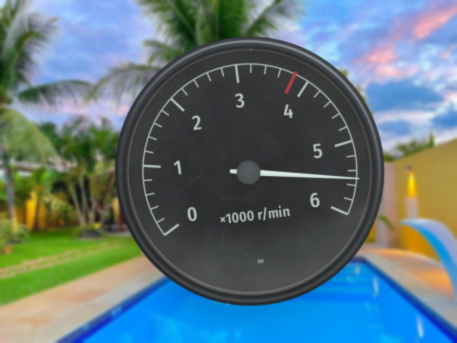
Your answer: 5500 rpm
